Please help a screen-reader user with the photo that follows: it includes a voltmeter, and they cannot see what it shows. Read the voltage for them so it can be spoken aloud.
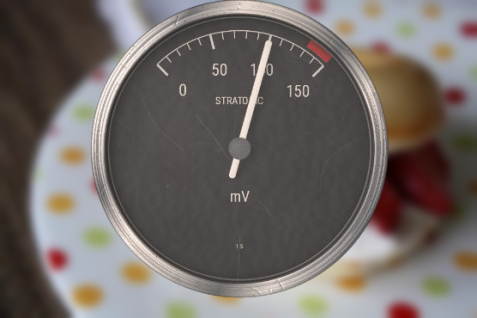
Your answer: 100 mV
